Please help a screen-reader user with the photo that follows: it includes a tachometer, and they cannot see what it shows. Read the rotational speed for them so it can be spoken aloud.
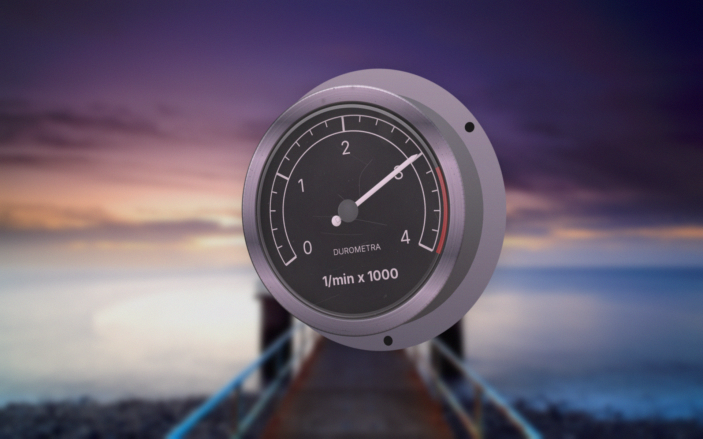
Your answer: 3000 rpm
